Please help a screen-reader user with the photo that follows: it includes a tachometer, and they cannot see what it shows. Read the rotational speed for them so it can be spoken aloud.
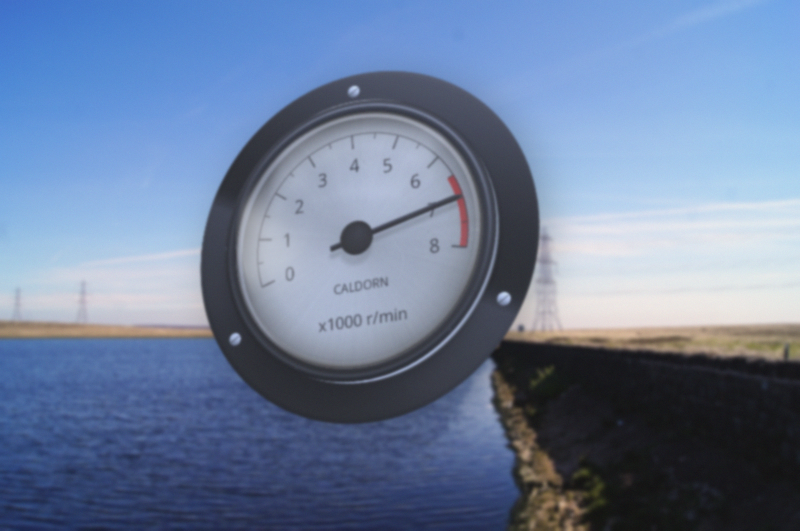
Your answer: 7000 rpm
